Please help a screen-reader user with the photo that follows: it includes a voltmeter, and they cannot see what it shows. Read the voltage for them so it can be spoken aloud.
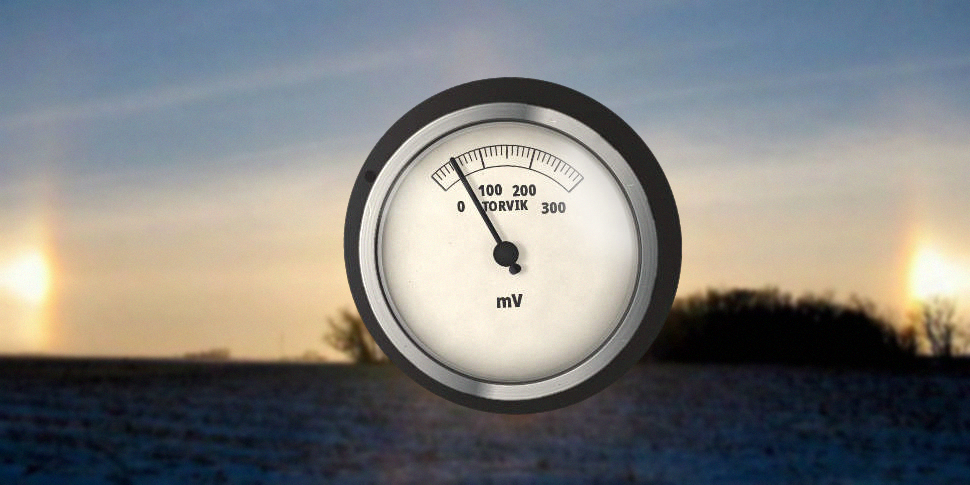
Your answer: 50 mV
